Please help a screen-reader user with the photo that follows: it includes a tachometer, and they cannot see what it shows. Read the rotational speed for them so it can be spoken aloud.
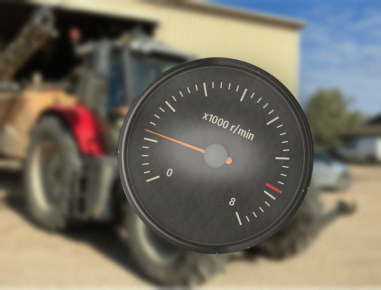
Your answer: 1200 rpm
